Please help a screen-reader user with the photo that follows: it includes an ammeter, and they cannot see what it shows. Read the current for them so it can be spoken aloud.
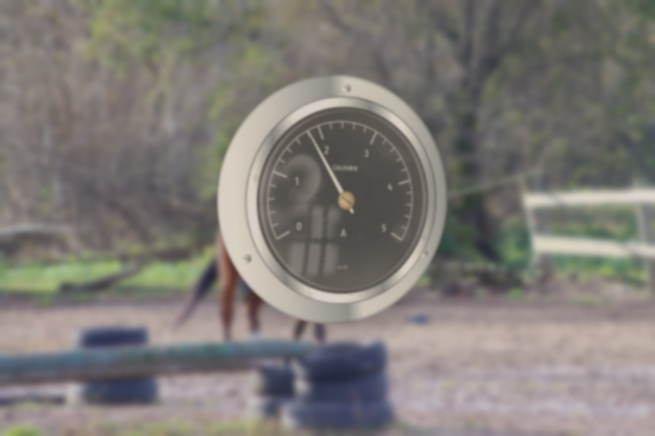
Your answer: 1.8 A
